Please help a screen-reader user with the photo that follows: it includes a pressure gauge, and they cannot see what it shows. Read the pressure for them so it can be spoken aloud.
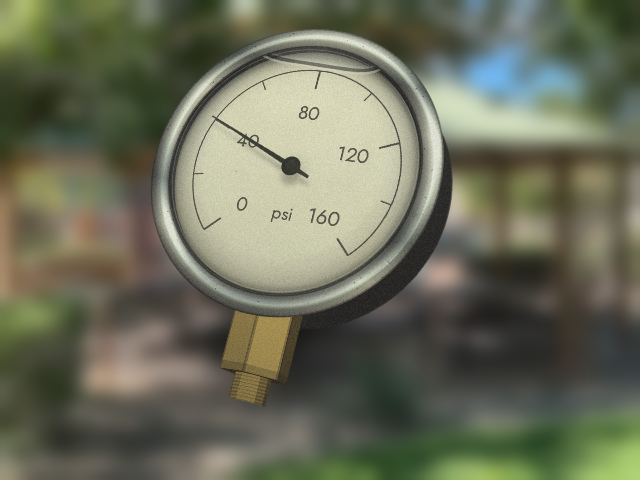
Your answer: 40 psi
